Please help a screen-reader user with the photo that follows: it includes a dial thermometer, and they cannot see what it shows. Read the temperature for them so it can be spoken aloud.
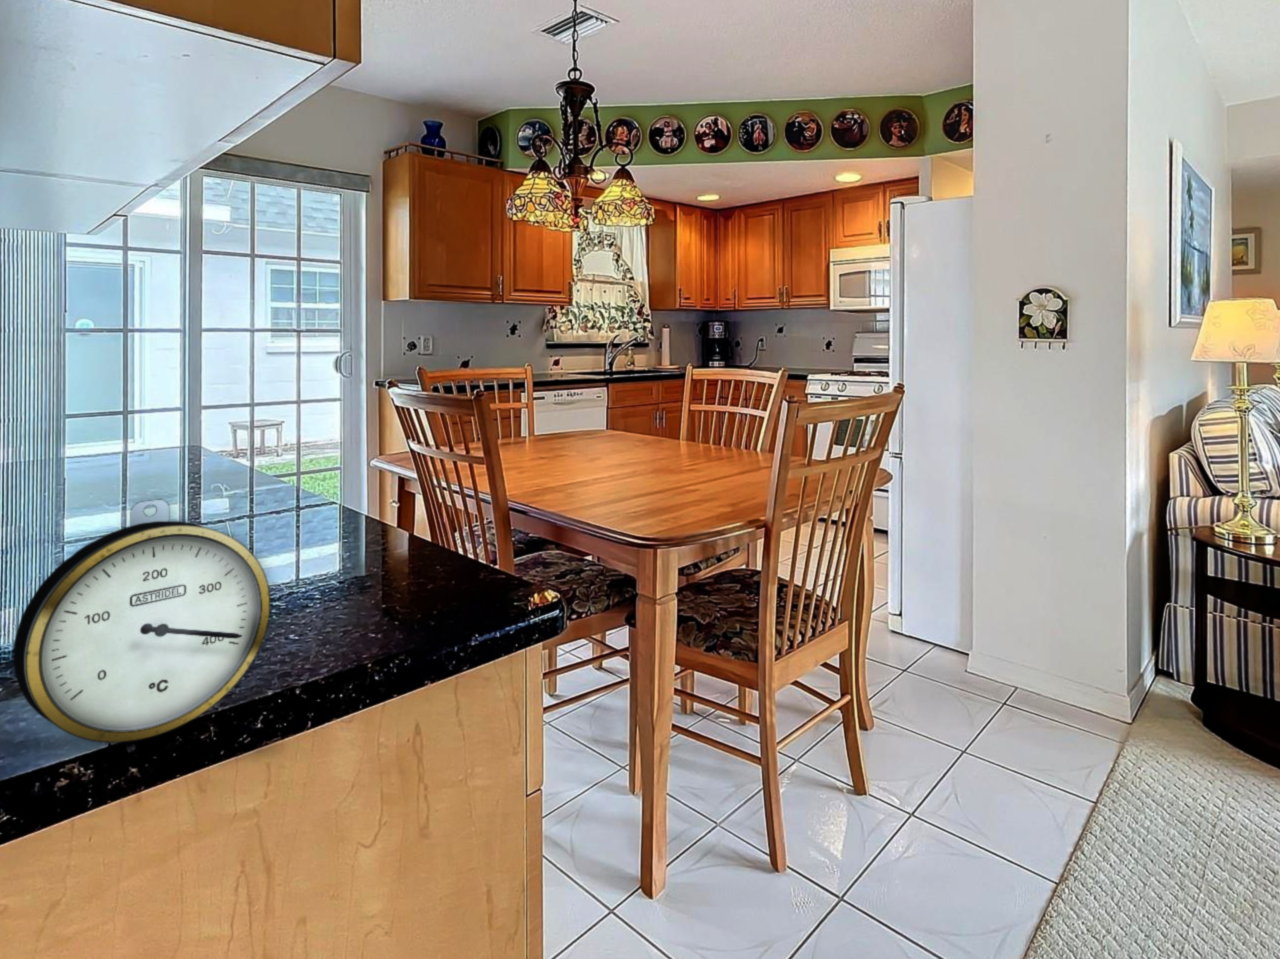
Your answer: 390 °C
